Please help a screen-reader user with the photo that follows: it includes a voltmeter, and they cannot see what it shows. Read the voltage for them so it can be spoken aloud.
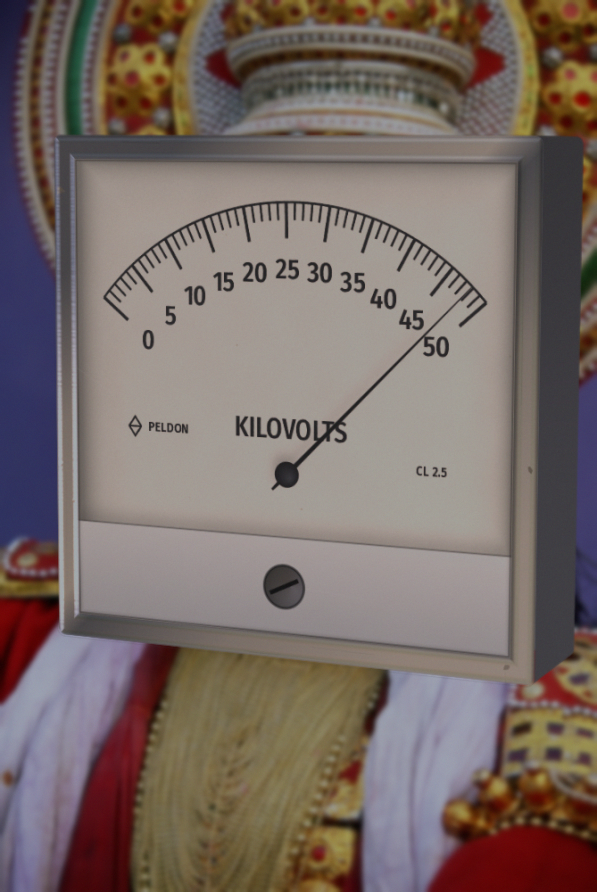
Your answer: 48 kV
